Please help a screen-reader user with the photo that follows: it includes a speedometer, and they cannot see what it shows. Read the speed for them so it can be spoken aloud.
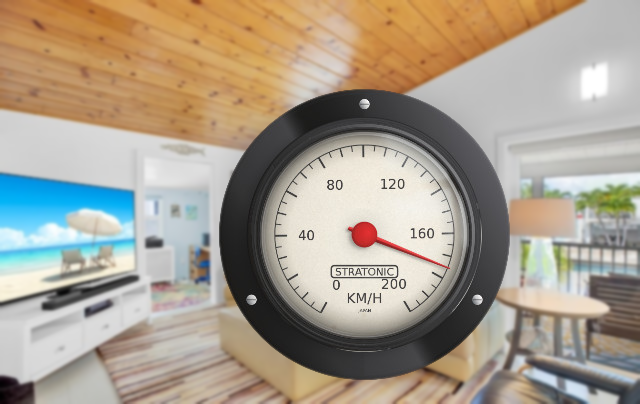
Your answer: 175 km/h
